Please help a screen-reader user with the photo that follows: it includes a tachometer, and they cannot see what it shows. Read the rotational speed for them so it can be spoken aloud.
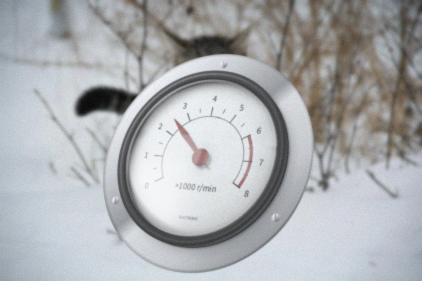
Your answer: 2500 rpm
